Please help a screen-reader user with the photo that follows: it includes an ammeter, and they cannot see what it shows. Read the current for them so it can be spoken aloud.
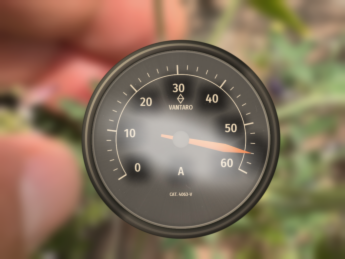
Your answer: 56 A
